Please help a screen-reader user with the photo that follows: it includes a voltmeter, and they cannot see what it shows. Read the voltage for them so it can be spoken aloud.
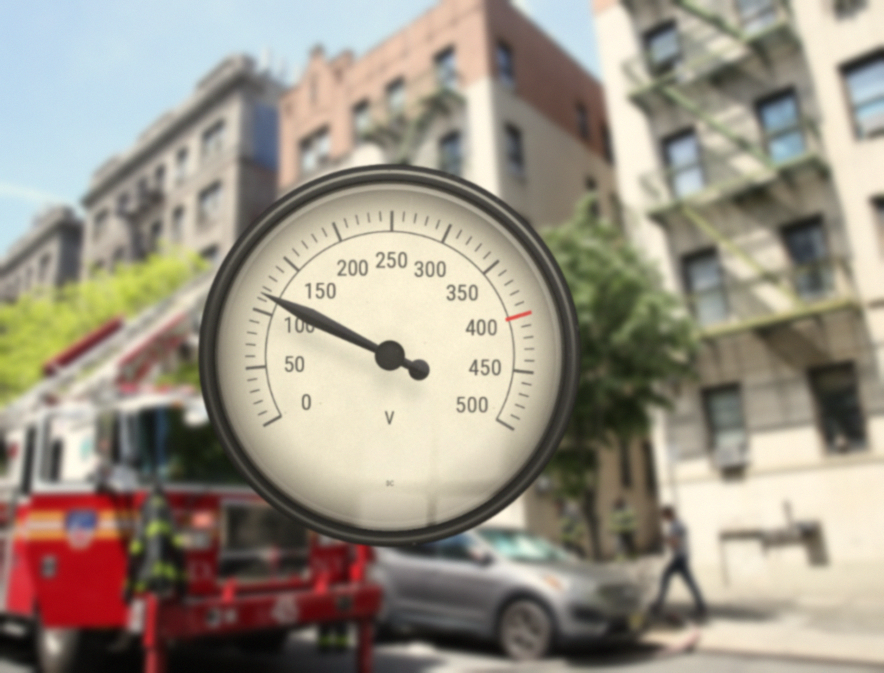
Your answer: 115 V
